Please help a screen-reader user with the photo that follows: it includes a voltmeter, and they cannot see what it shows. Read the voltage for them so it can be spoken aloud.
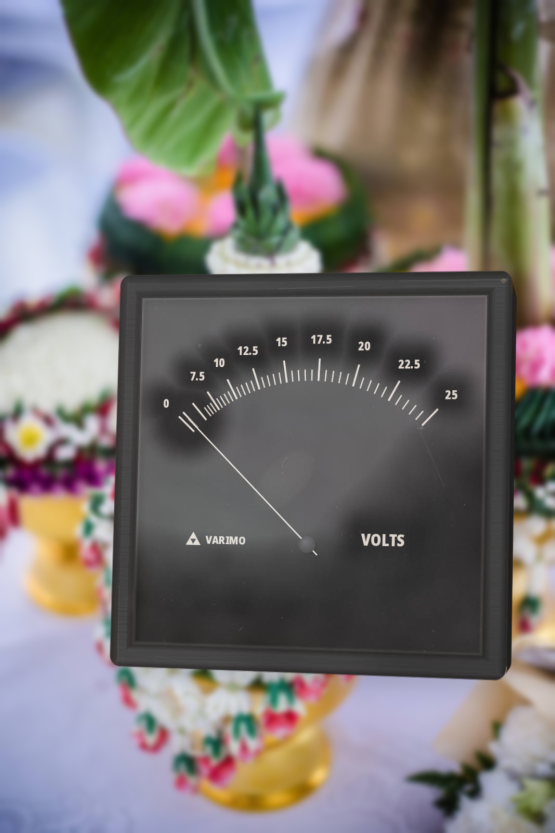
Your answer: 2.5 V
